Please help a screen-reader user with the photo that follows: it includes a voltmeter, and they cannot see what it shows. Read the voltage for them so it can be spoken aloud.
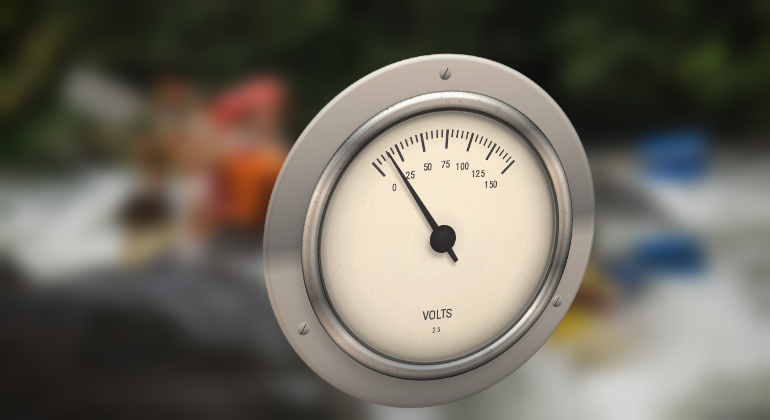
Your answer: 15 V
